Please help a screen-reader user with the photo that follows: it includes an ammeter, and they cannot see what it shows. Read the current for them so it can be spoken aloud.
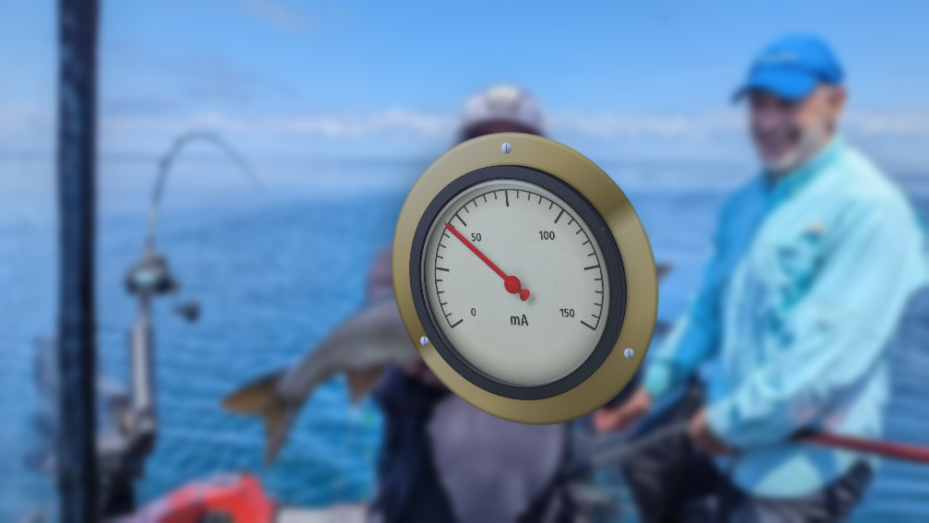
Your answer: 45 mA
